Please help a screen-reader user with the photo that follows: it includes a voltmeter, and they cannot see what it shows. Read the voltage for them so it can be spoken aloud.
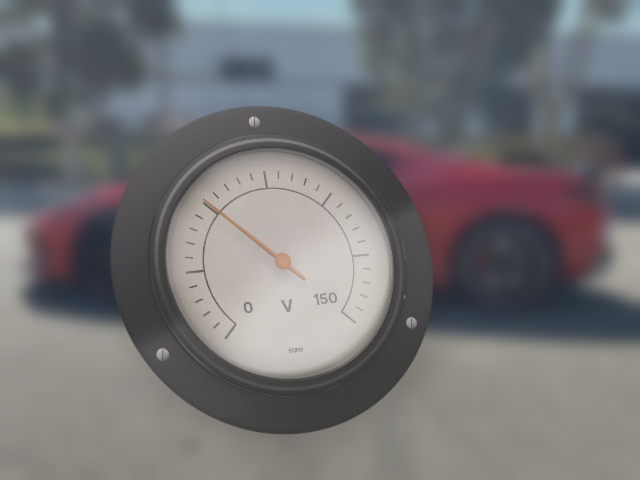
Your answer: 50 V
